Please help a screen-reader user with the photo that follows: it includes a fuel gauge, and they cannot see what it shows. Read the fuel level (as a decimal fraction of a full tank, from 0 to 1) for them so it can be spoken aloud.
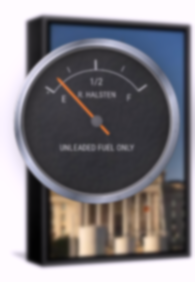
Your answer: 0.125
